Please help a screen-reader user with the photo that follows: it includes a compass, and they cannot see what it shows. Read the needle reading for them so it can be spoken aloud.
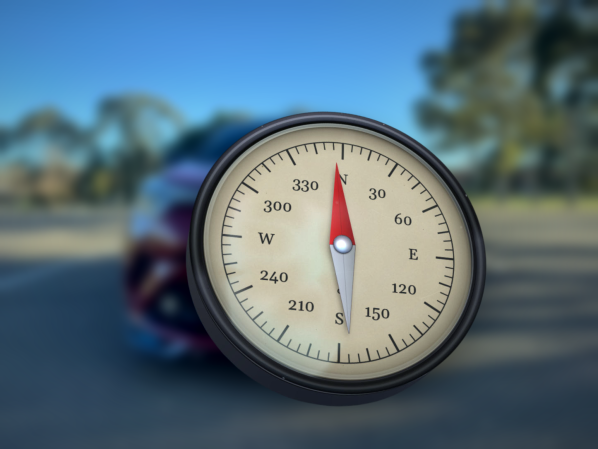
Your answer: 355 °
